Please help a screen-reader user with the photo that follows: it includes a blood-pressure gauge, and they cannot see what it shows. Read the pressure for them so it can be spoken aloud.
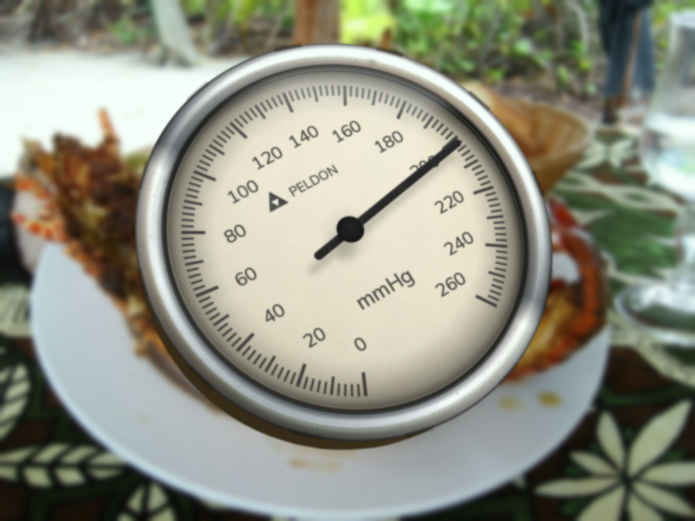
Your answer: 202 mmHg
